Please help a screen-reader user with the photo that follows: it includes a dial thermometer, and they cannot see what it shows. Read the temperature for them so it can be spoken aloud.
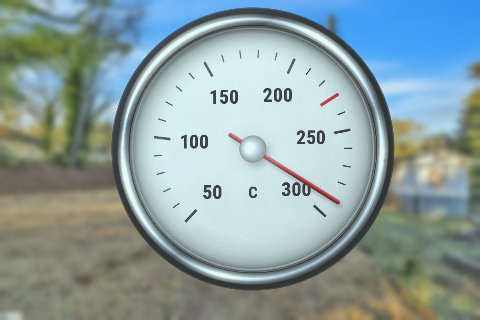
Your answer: 290 °C
